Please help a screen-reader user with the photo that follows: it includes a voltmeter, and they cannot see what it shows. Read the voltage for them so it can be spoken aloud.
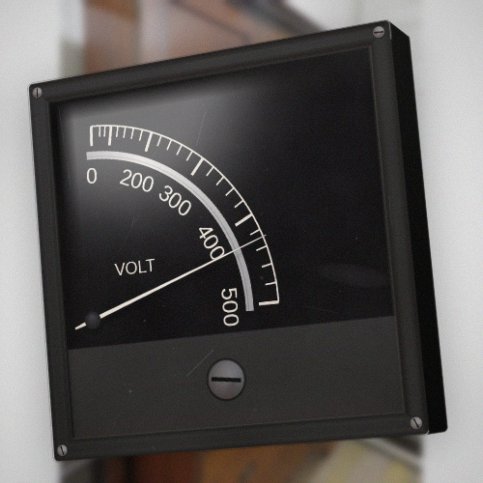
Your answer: 430 V
